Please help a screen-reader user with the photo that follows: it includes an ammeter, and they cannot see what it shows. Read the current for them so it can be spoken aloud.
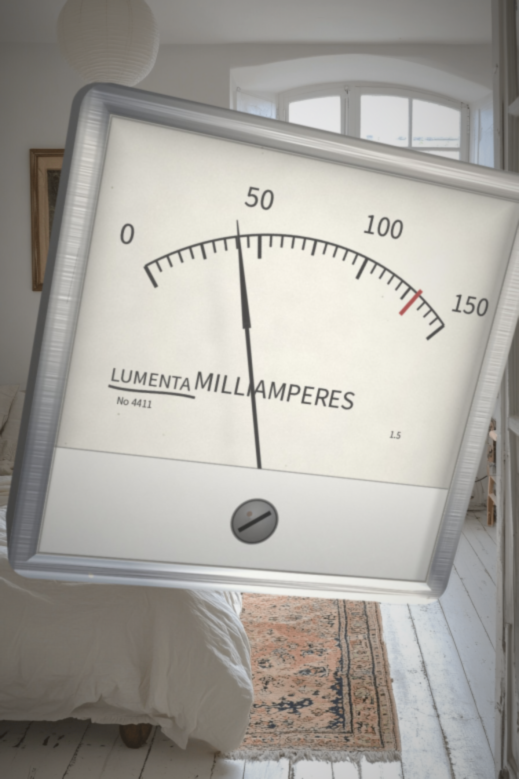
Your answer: 40 mA
